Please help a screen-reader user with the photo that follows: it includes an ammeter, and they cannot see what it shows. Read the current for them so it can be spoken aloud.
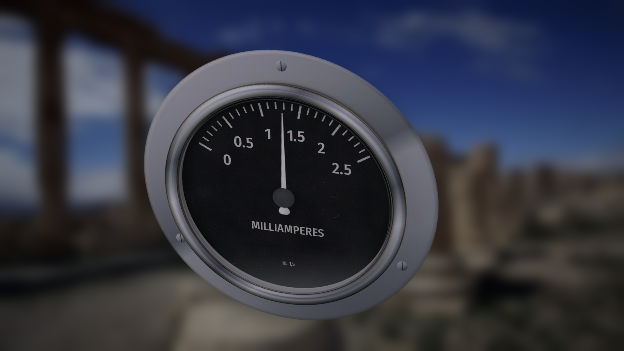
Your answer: 1.3 mA
